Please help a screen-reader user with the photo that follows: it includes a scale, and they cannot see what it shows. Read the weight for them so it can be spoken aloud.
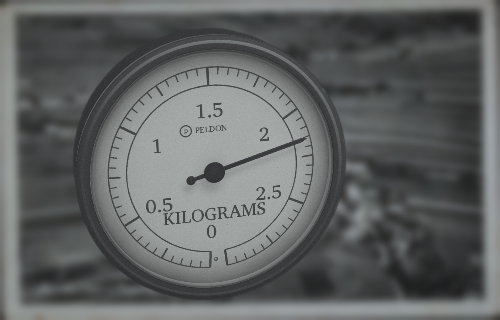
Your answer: 2.15 kg
